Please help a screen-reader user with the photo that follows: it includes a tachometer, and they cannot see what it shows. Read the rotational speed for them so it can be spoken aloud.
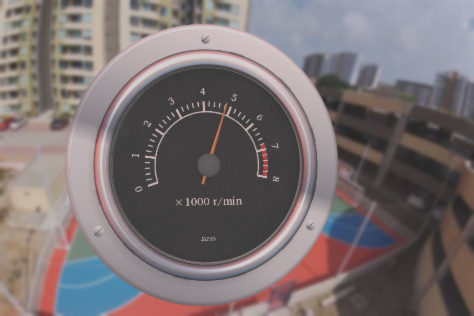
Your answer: 4800 rpm
